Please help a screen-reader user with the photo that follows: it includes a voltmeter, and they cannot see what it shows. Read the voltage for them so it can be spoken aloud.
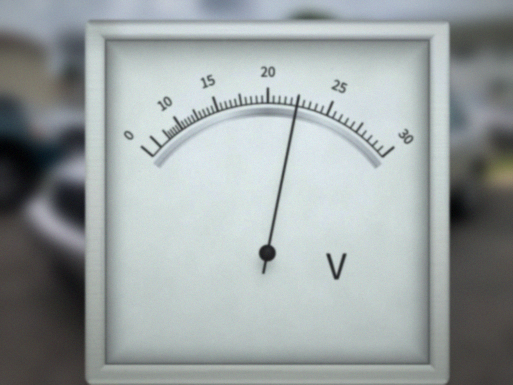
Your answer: 22.5 V
